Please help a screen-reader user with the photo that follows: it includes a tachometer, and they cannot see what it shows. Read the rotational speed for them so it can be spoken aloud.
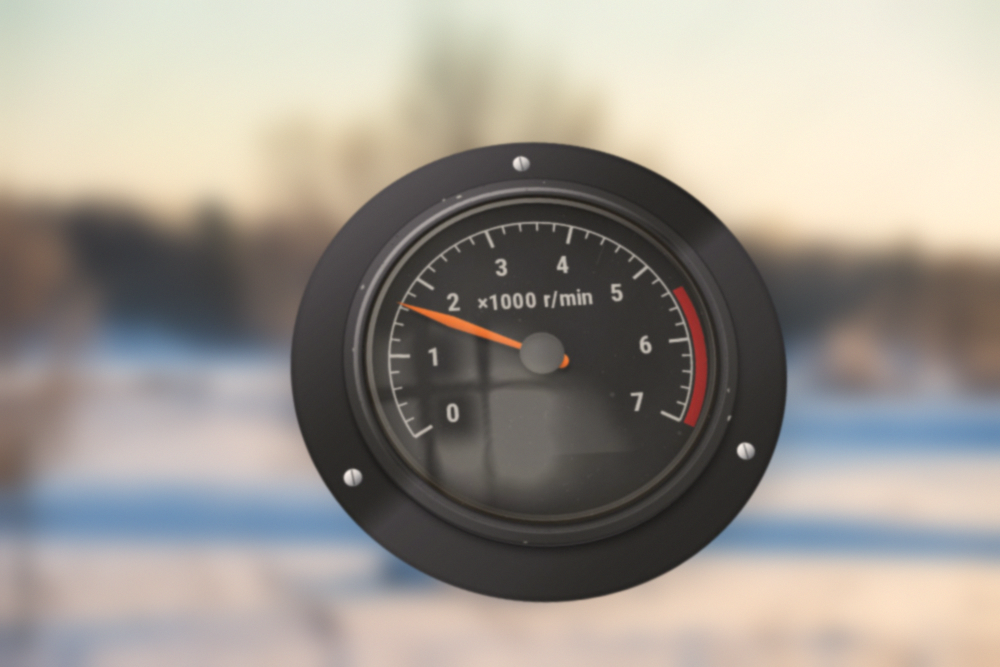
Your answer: 1600 rpm
